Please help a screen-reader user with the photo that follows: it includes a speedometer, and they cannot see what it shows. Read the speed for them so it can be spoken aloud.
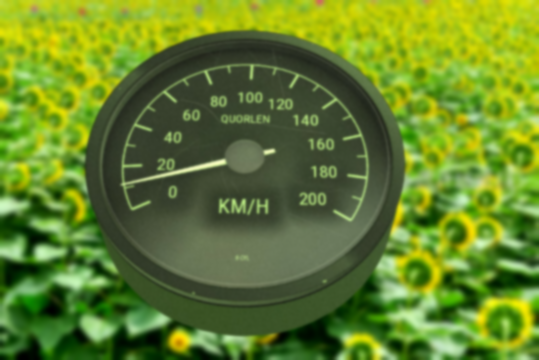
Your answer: 10 km/h
